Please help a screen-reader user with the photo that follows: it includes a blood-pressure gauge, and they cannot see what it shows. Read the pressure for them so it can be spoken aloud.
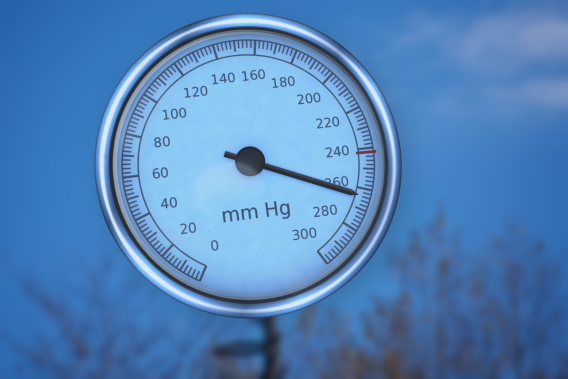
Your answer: 264 mmHg
